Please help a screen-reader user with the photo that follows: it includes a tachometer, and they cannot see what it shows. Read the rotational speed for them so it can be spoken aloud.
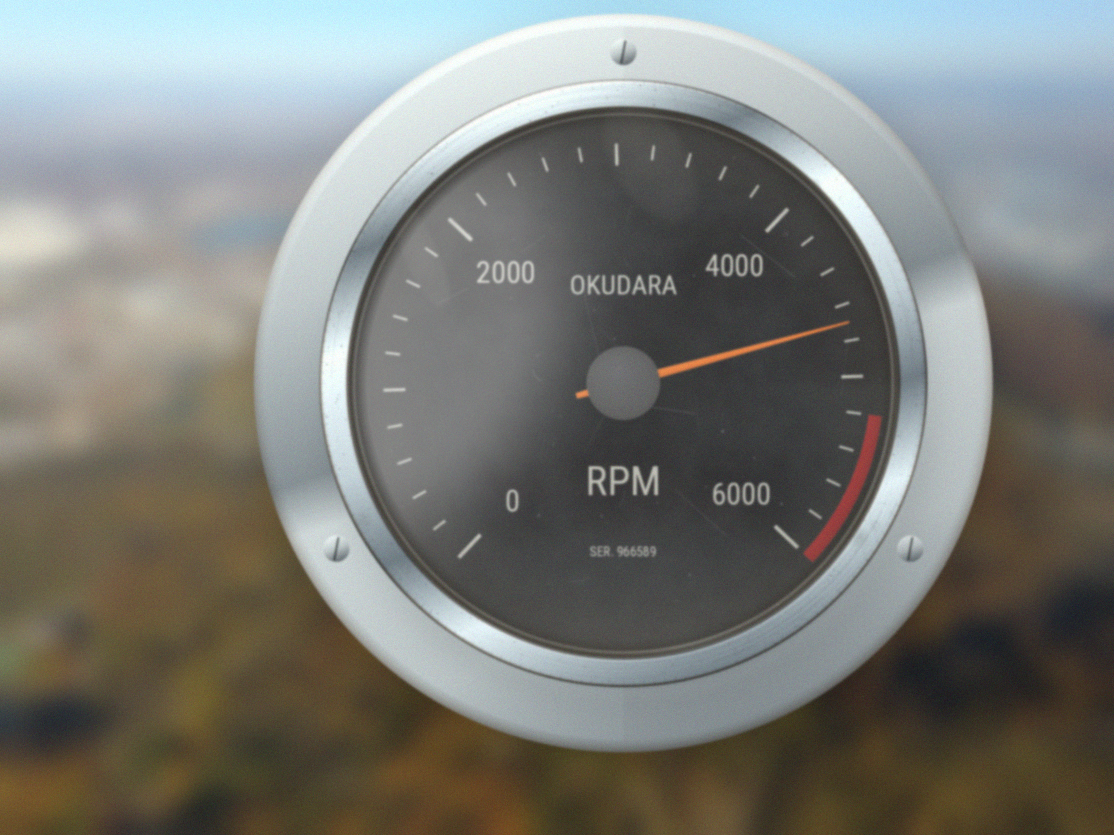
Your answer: 4700 rpm
